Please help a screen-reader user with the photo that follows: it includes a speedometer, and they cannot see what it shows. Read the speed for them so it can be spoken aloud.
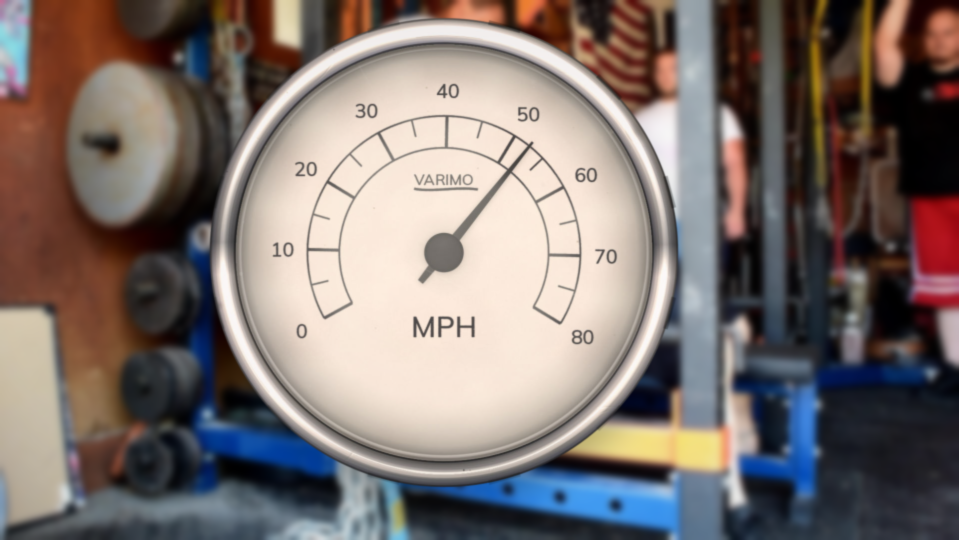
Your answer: 52.5 mph
